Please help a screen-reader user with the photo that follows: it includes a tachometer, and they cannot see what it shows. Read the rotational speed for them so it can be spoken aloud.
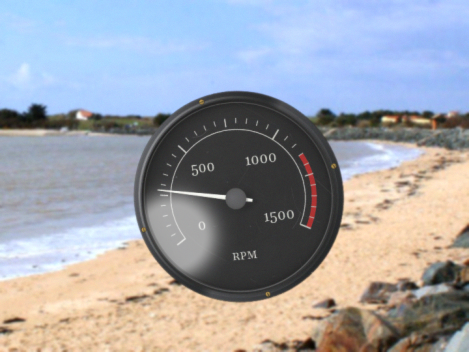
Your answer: 275 rpm
